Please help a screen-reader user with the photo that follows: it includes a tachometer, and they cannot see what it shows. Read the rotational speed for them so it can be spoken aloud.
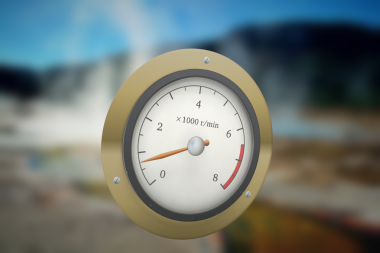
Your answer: 750 rpm
